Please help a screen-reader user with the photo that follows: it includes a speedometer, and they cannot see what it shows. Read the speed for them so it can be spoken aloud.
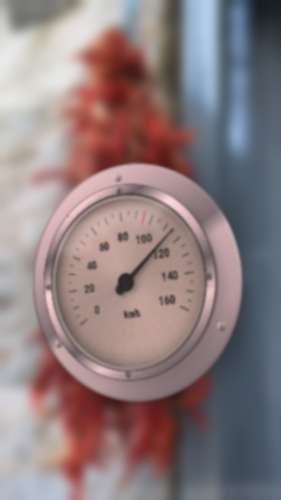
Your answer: 115 km/h
